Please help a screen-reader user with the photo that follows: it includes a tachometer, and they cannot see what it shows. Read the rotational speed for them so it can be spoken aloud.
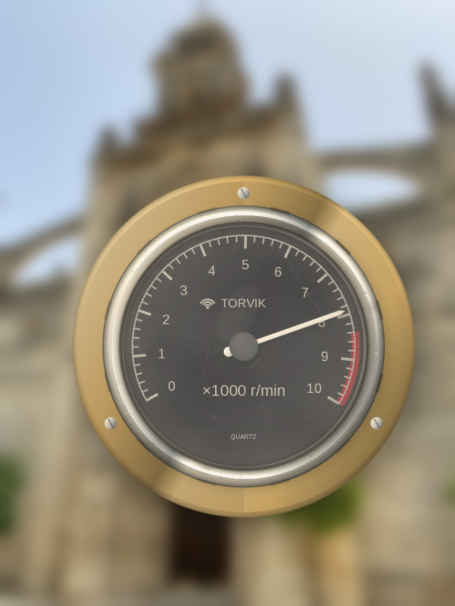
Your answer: 7900 rpm
